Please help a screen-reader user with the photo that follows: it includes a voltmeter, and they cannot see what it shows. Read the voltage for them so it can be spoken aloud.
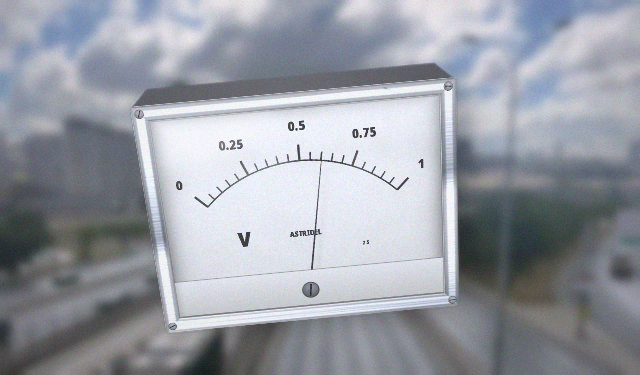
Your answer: 0.6 V
